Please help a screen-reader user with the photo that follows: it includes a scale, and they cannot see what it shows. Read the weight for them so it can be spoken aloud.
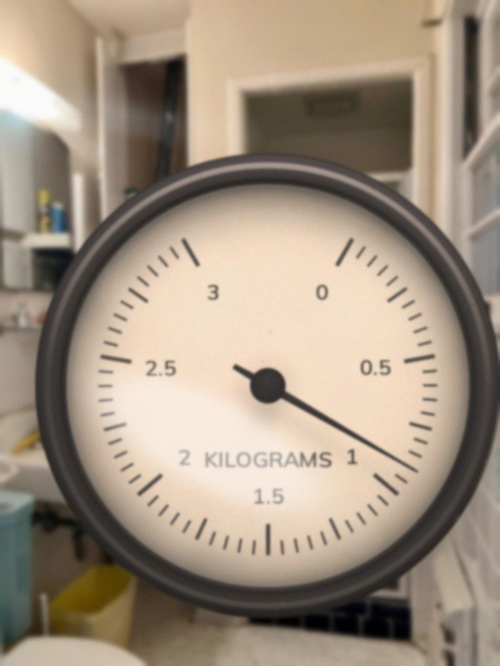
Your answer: 0.9 kg
